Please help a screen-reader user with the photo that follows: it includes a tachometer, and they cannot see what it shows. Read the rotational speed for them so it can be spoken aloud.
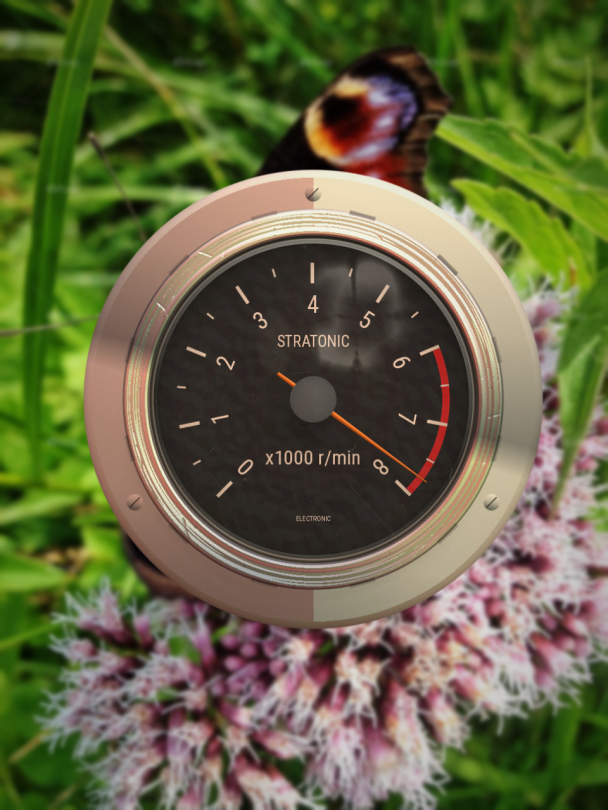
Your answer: 7750 rpm
